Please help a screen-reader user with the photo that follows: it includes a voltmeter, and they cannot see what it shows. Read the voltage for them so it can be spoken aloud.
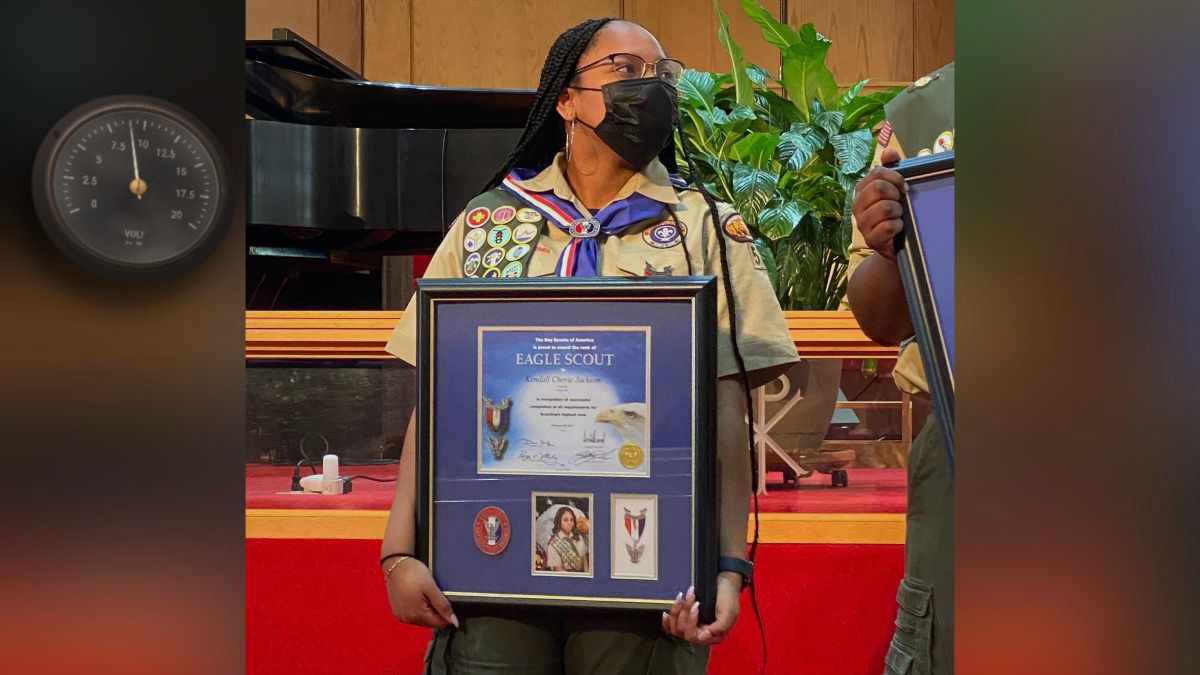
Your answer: 9 V
